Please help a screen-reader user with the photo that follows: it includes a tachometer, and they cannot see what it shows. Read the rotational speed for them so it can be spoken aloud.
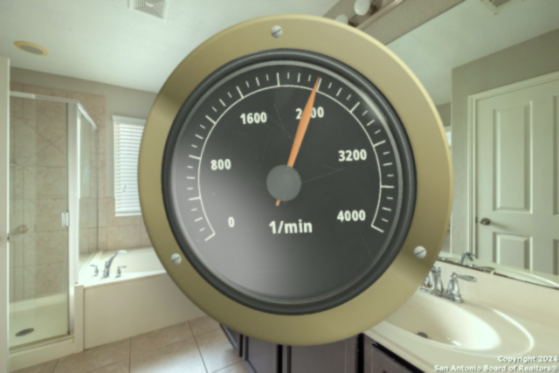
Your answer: 2400 rpm
